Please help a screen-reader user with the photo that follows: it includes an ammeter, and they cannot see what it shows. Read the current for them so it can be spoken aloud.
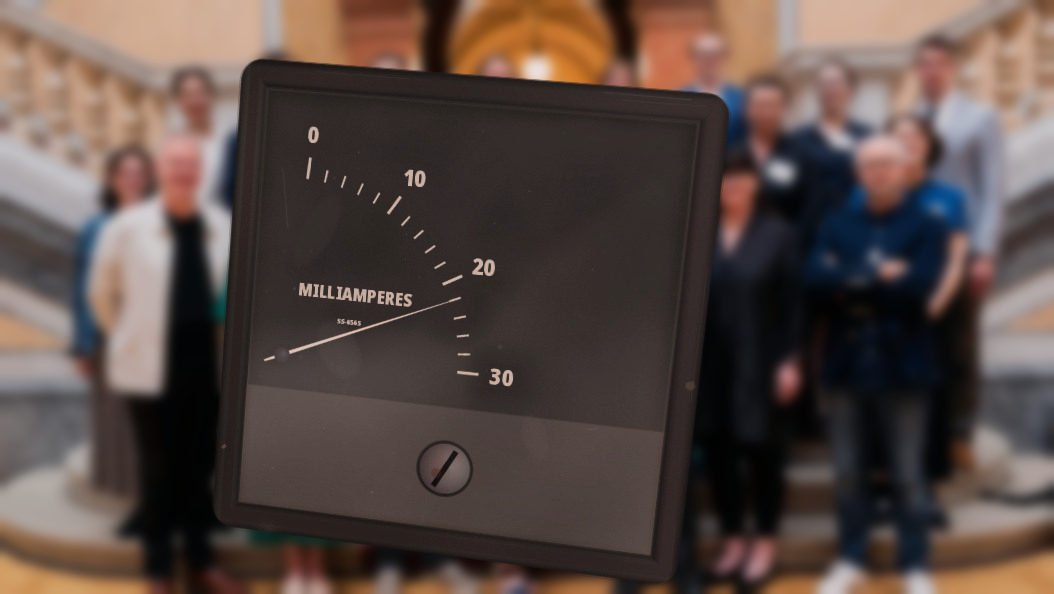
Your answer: 22 mA
